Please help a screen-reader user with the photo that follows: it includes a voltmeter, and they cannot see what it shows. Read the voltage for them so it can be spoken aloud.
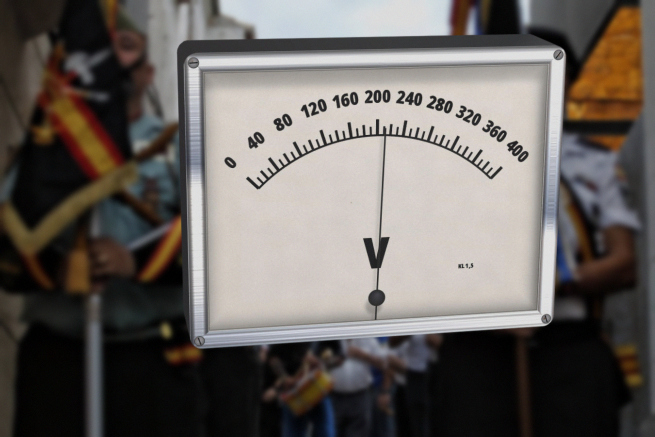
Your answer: 210 V
